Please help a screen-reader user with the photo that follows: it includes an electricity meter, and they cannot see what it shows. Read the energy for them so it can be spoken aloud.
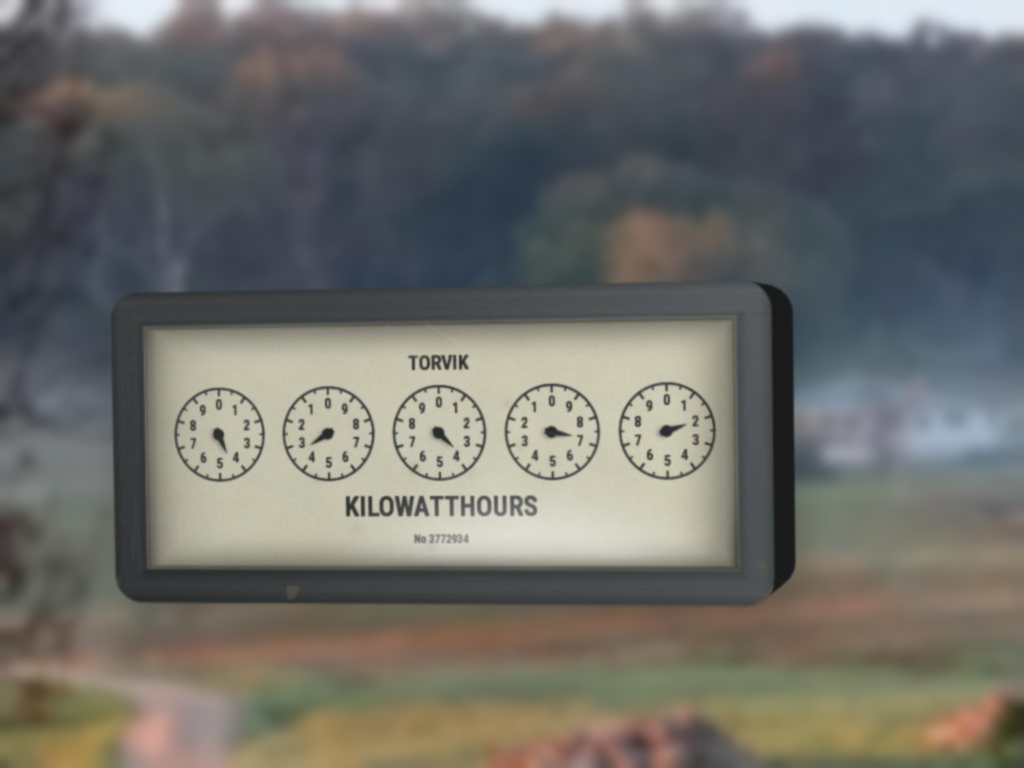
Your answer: 43372 kWh
